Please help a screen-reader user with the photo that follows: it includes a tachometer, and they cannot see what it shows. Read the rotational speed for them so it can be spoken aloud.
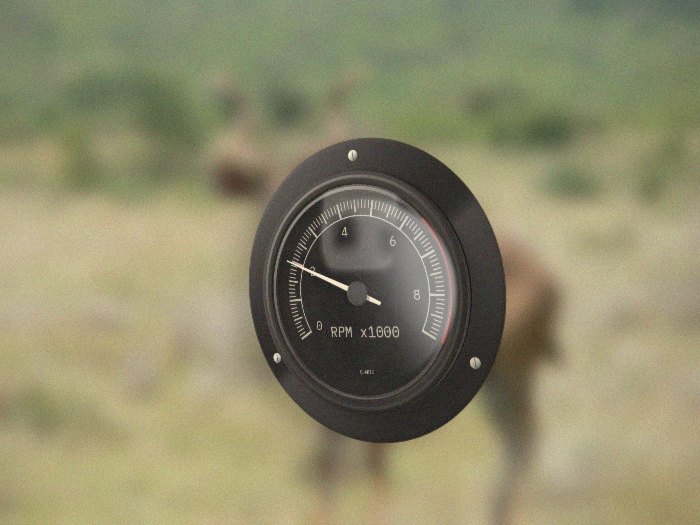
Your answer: 2000 rpm
